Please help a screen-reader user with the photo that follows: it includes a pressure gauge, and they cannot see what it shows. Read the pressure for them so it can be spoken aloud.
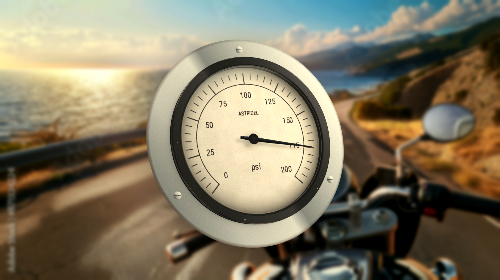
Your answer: 175 psi
